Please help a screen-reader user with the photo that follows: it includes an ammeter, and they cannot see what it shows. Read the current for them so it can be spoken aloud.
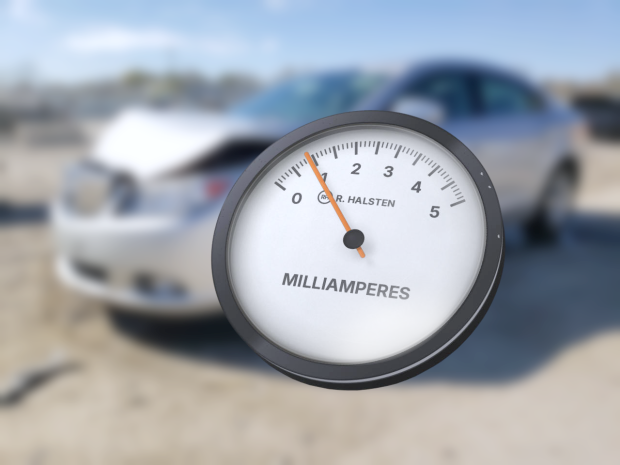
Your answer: 0.9 mA
